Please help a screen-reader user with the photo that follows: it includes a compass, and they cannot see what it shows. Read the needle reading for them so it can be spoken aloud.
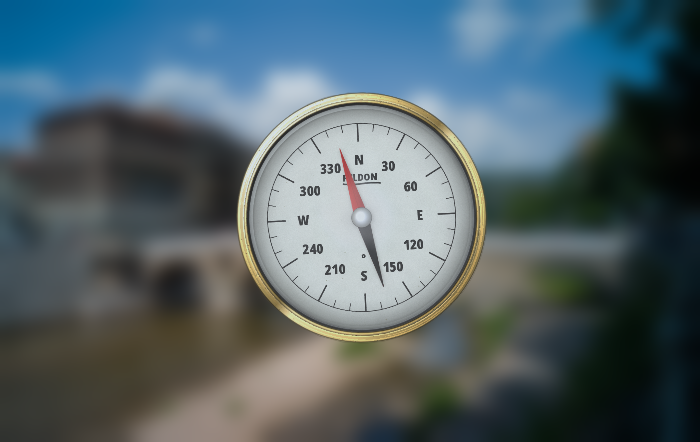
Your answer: 345 °
